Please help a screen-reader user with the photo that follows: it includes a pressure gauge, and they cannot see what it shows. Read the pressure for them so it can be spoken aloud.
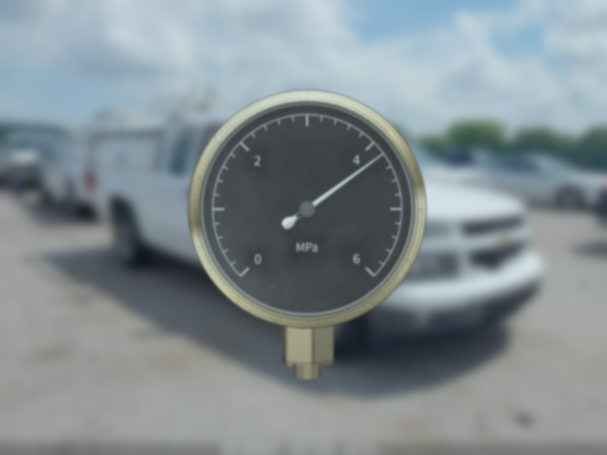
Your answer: 4.2 MPa
